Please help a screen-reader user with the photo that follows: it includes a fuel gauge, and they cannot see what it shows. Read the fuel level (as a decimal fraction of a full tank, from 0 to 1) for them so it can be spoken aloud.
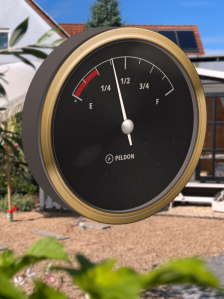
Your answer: 0.375
